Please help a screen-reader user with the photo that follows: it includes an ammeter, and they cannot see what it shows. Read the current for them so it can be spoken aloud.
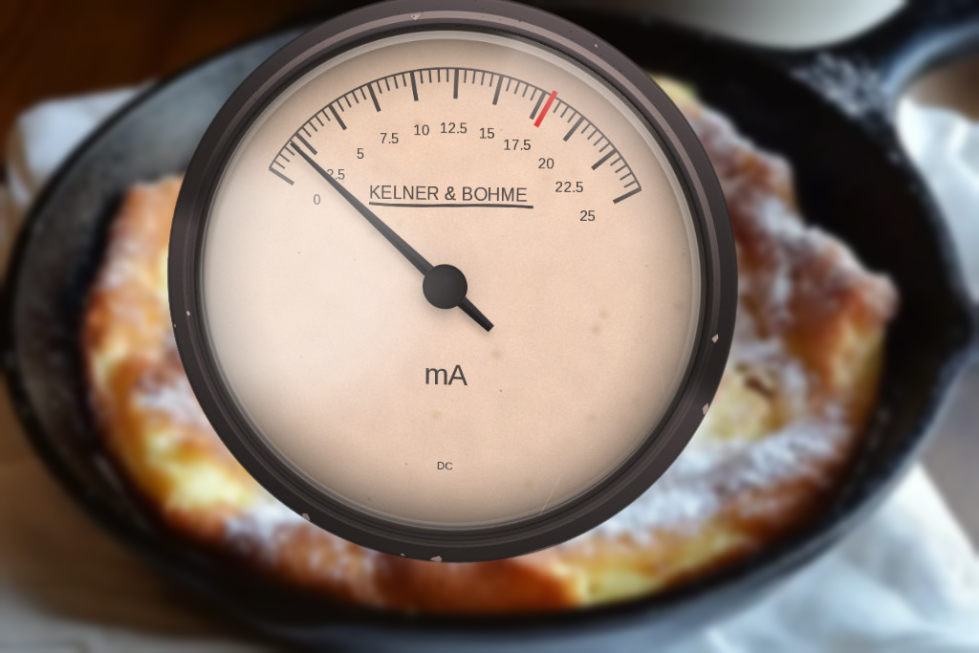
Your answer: 2 mA
